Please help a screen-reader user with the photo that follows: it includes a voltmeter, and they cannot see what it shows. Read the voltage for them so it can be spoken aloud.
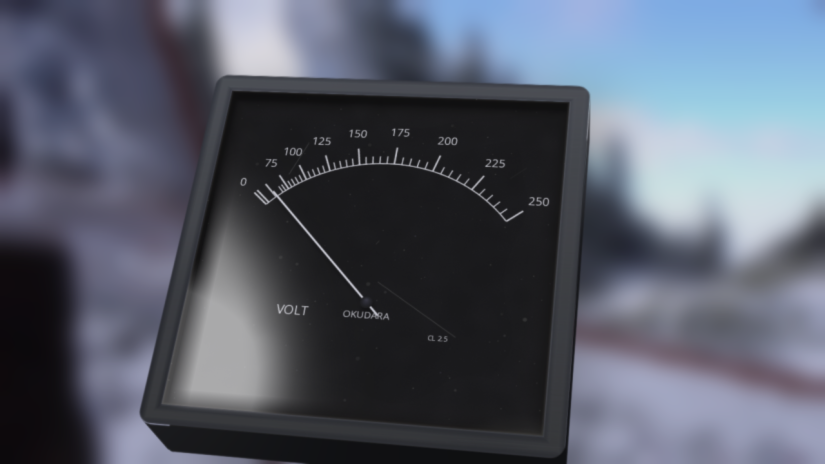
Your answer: 50 V
